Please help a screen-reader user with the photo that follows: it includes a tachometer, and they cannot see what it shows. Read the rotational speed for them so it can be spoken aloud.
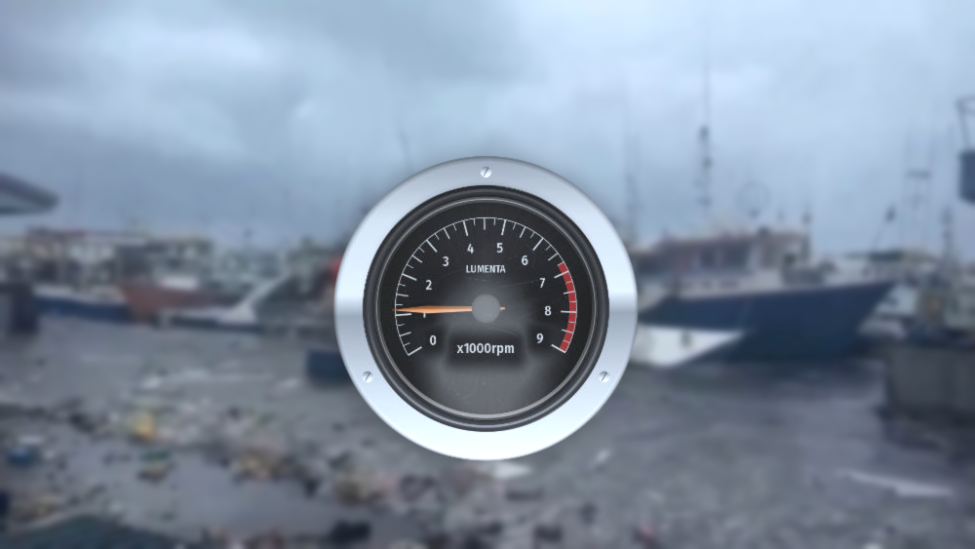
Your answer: 1125 rpm
